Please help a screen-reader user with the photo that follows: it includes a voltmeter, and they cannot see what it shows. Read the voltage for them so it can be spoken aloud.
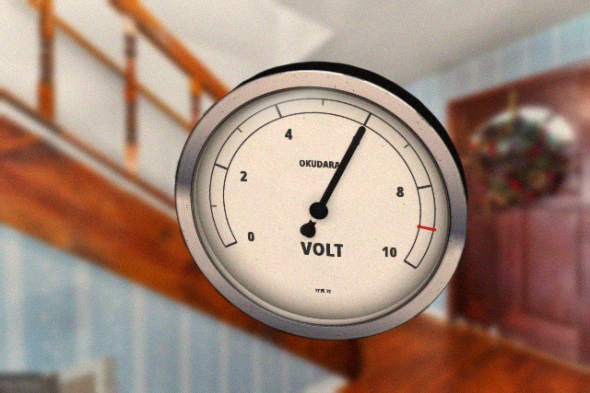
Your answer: 6 V
